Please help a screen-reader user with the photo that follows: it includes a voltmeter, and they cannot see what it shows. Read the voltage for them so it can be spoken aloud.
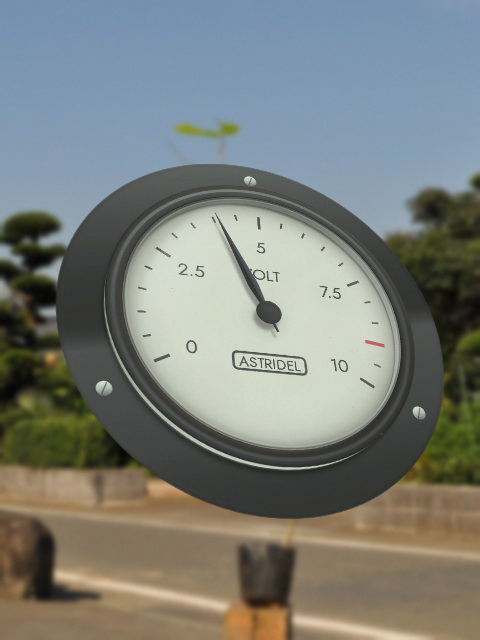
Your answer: 4 V
